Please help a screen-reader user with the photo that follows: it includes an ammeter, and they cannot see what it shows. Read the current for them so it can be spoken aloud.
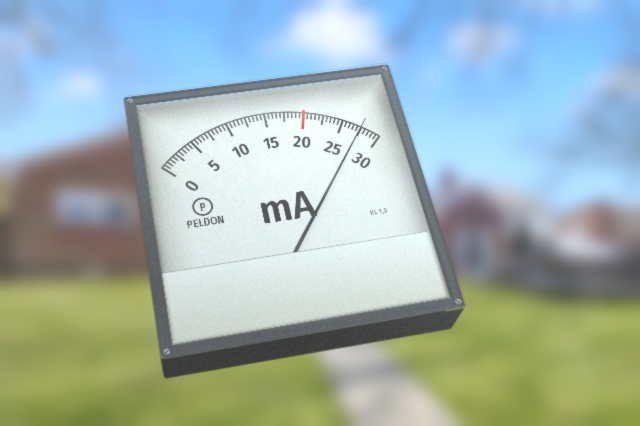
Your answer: 27.5 mA
